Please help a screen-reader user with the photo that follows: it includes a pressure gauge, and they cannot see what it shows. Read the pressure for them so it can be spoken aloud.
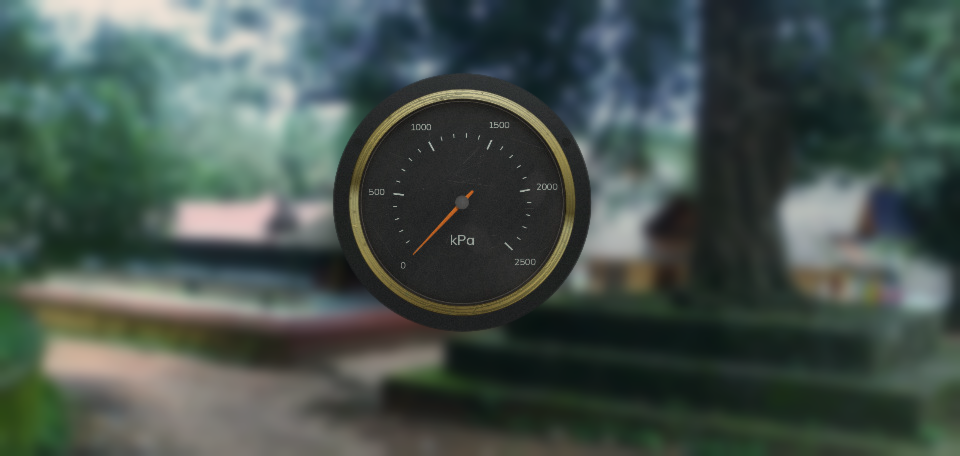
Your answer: 0 kPa
